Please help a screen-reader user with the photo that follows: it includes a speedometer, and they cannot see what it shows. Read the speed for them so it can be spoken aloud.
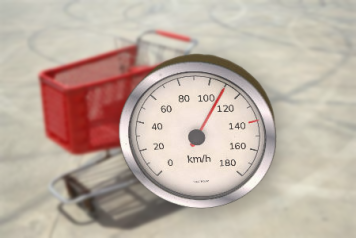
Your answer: 110 km/h
